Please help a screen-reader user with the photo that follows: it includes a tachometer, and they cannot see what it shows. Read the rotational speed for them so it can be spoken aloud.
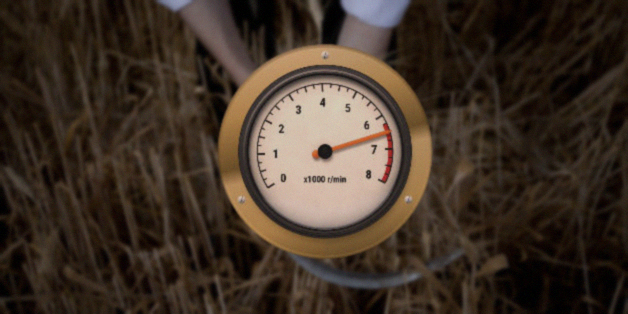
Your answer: 6500 rpm
